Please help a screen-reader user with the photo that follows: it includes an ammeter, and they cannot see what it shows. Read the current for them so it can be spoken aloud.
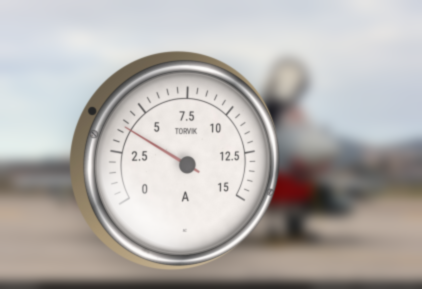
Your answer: 3.75 A
